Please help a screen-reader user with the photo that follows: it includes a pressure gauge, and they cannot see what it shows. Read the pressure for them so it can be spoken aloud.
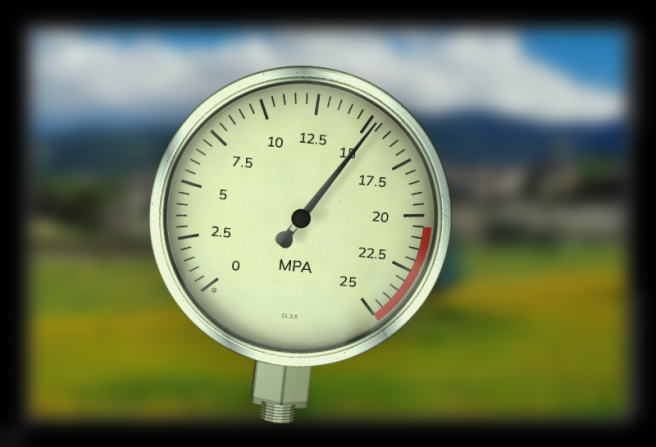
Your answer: 15.25 MPa
